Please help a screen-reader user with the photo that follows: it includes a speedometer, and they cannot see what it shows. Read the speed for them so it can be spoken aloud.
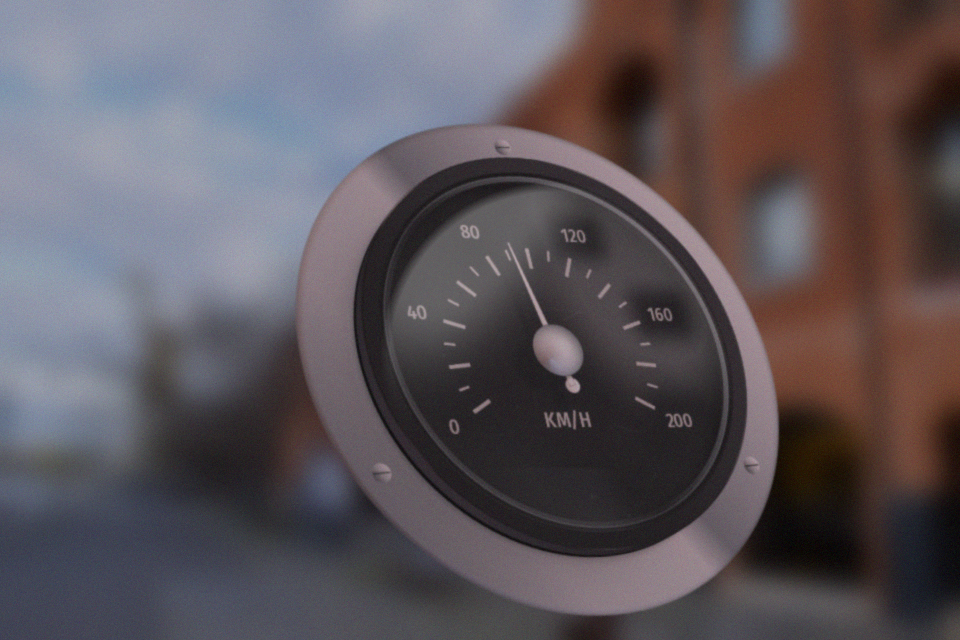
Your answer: 90 km/h
